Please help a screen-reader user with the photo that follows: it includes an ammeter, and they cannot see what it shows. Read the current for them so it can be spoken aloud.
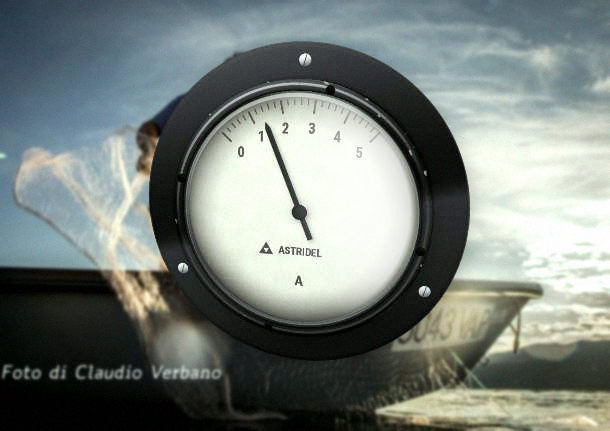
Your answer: 1.4 A
